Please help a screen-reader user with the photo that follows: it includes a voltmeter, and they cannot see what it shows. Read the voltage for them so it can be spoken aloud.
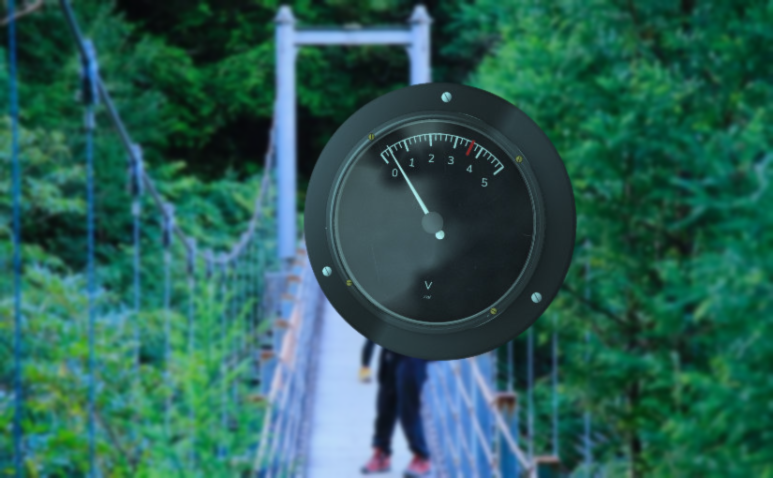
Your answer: 0.4 V
